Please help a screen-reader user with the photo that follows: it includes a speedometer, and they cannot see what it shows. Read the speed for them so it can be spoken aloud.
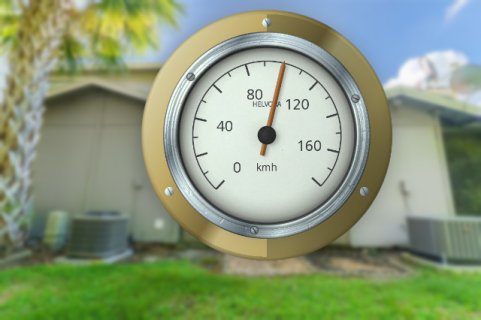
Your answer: 100 km/h
